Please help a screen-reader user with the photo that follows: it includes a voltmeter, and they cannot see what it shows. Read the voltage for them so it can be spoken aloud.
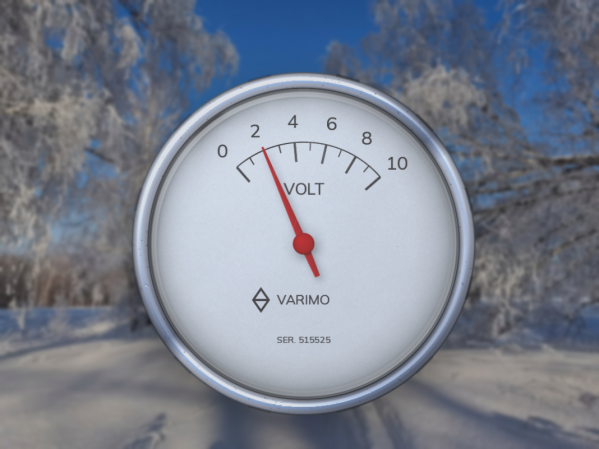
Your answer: 2 V
